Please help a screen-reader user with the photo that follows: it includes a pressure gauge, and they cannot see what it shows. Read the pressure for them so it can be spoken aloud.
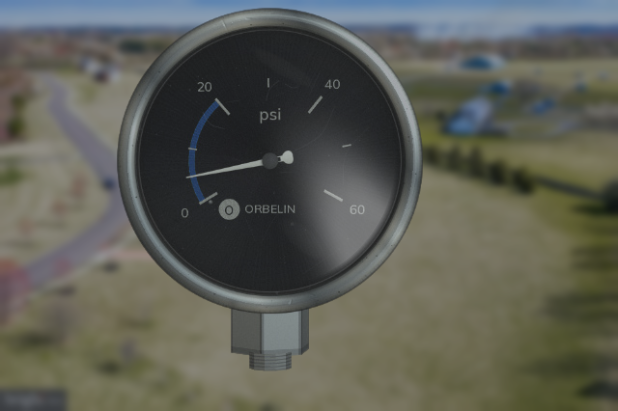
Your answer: 5 psi
